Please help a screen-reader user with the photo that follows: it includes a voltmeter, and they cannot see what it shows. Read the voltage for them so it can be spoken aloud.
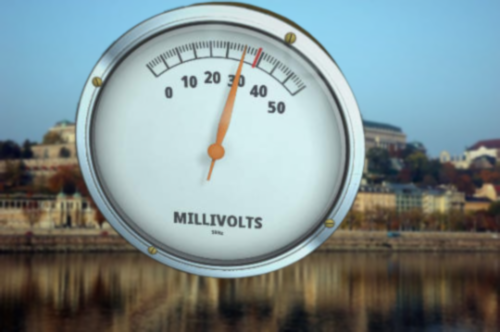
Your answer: 30 mV
